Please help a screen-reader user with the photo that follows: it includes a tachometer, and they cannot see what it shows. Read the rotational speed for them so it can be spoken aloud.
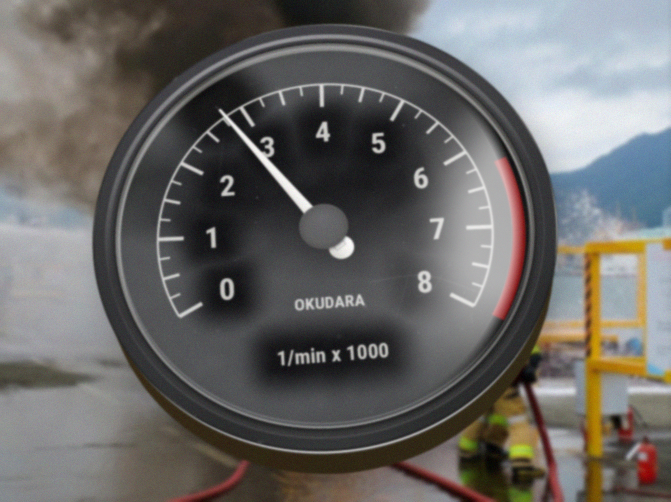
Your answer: 2750 rpm
